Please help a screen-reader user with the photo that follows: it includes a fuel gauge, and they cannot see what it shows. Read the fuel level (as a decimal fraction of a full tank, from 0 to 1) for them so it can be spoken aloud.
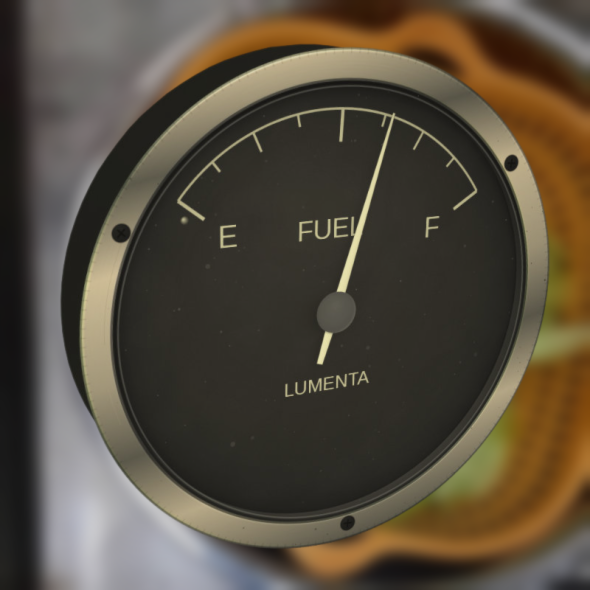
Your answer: 0.625
